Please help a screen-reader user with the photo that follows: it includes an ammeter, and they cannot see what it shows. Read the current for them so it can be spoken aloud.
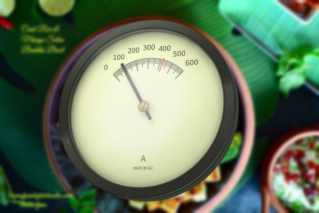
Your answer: 100 A
